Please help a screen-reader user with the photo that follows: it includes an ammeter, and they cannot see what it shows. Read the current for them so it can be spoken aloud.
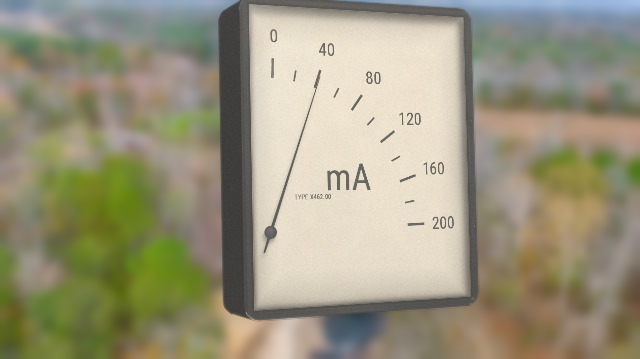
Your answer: 40 mA
